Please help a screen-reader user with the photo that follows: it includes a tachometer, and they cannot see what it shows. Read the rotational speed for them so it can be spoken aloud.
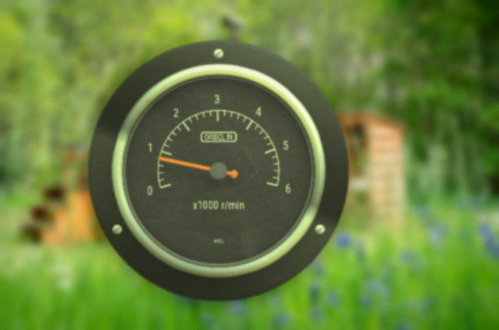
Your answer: 800 rpm
